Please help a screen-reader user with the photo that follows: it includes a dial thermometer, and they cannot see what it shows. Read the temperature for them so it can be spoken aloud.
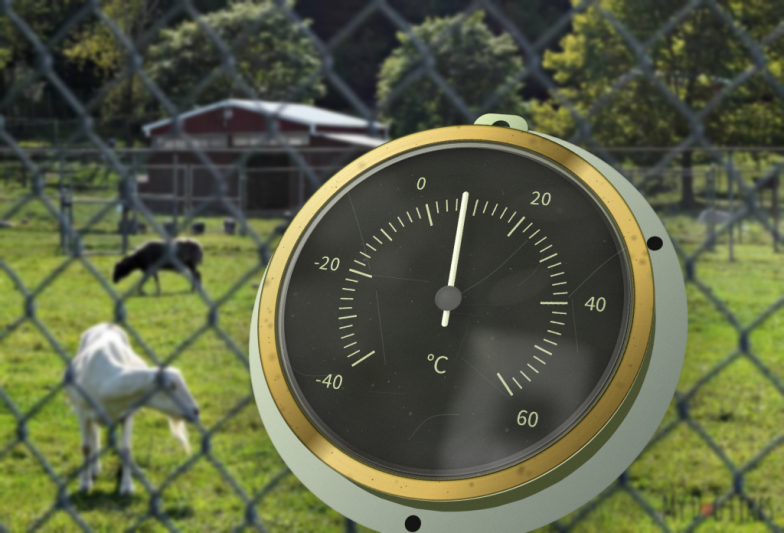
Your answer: 8 °C
